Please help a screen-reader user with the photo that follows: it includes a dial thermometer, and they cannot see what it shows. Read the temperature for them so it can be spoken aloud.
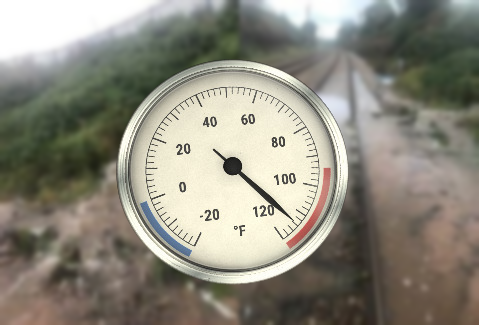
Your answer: 114 °F
